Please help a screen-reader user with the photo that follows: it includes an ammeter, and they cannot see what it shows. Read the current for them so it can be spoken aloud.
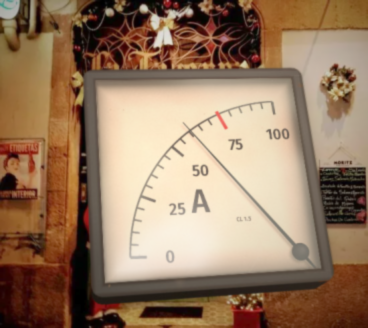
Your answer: 60 A
